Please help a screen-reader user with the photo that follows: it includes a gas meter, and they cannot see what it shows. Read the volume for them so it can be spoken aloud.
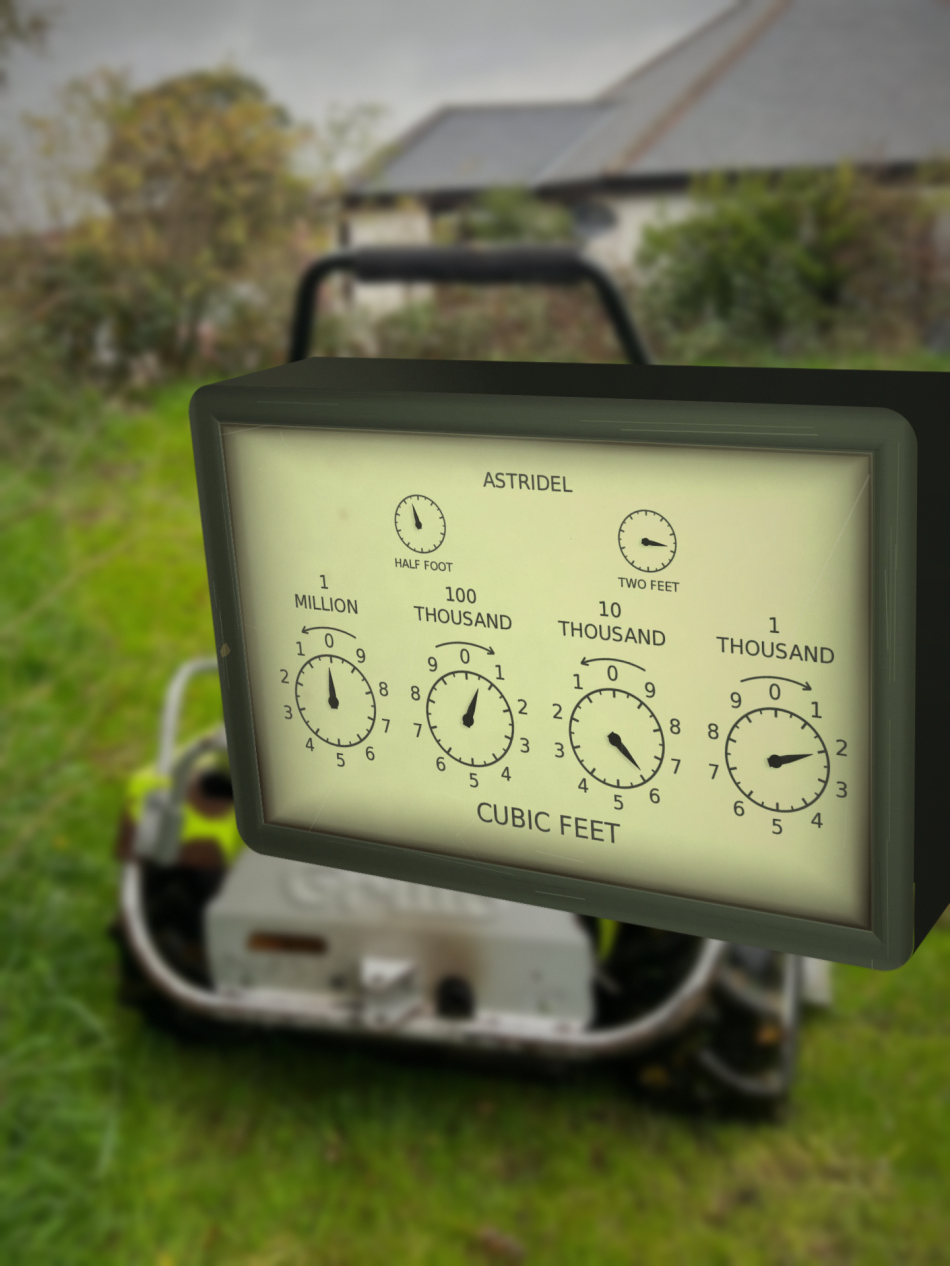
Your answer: 6200 ft³
